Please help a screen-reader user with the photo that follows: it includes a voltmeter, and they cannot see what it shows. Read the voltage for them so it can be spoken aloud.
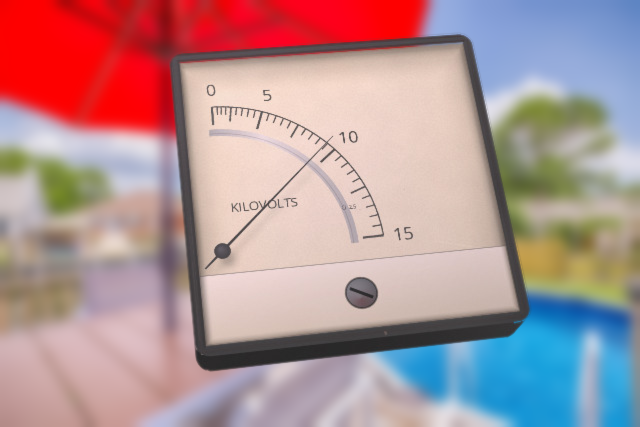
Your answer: 9.5 kV
